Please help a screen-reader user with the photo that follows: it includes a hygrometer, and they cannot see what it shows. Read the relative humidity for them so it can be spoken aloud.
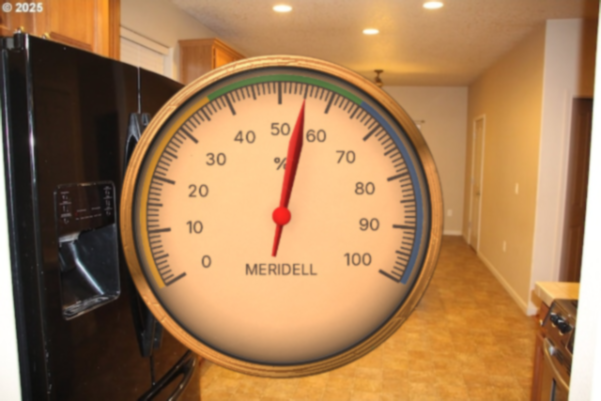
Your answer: 55 %
